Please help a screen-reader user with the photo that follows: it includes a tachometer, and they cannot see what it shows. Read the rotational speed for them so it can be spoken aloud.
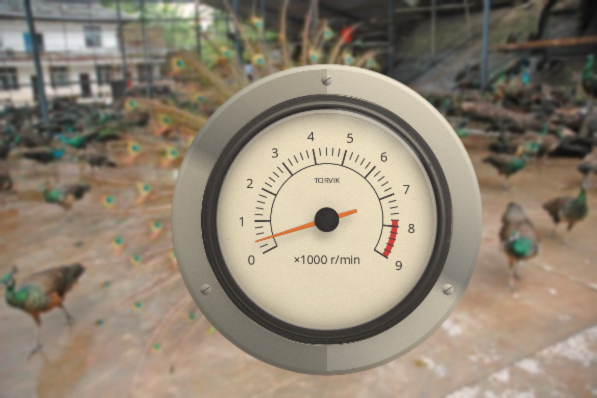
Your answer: 400 rpm
